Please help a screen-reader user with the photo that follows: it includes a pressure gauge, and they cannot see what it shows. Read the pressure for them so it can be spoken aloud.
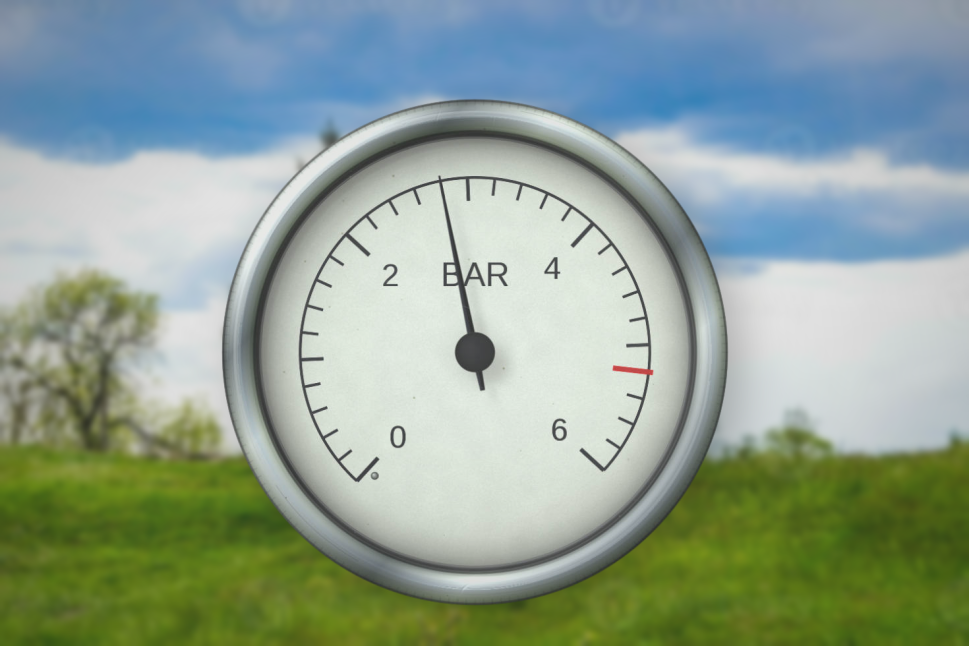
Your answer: 2.8 bar
